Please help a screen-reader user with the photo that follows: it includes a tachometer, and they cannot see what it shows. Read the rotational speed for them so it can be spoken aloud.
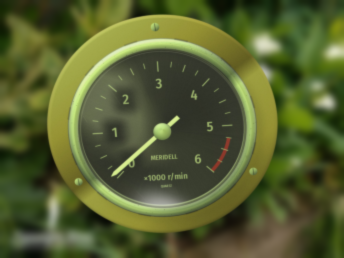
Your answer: 125 rpm
